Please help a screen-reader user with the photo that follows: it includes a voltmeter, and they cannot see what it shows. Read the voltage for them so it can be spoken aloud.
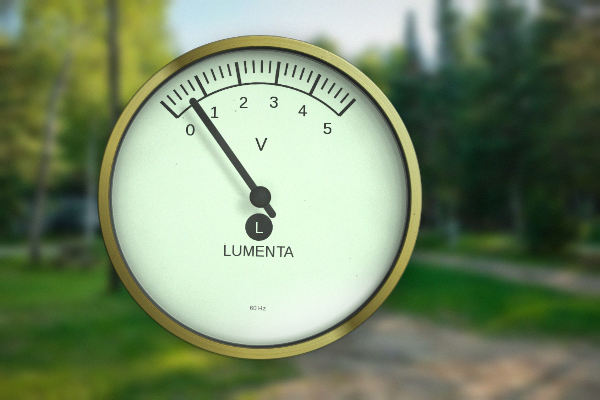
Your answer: 0.6 V
